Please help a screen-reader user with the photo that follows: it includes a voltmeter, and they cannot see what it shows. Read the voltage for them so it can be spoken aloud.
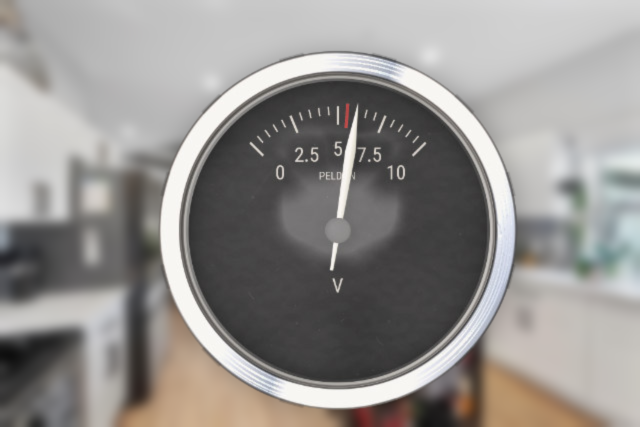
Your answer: 6 V
